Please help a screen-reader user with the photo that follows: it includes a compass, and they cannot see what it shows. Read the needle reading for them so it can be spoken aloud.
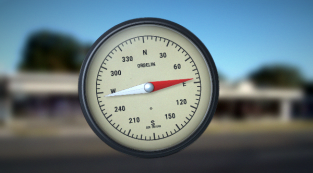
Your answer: 85 °
